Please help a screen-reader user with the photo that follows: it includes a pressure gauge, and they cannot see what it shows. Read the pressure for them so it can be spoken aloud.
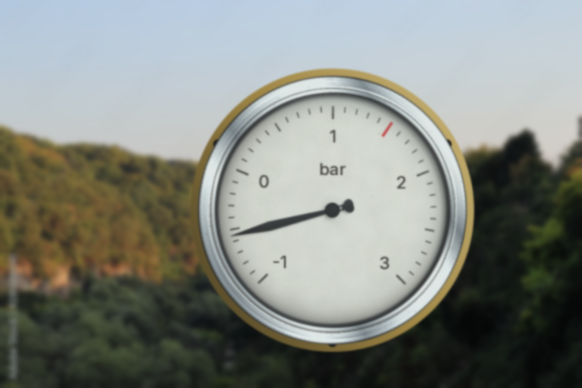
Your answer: -0.55 bar
